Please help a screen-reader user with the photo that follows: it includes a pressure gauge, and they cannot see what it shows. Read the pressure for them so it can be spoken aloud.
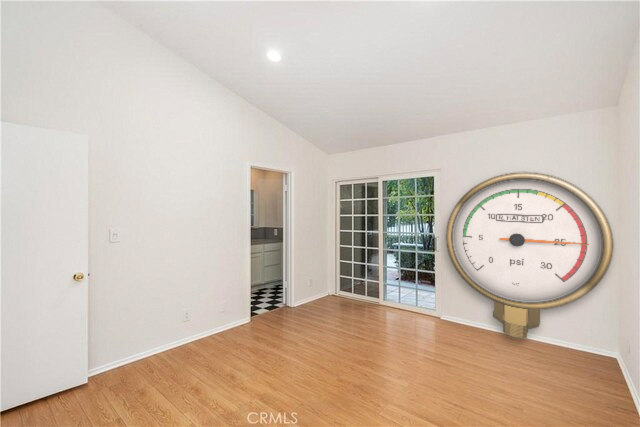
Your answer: 25 psi
